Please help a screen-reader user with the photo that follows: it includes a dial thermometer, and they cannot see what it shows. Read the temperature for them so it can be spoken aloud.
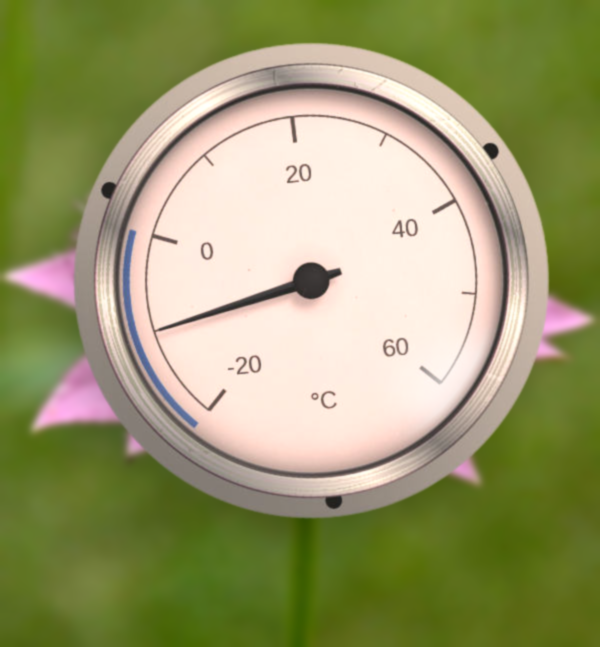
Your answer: -10 °C
